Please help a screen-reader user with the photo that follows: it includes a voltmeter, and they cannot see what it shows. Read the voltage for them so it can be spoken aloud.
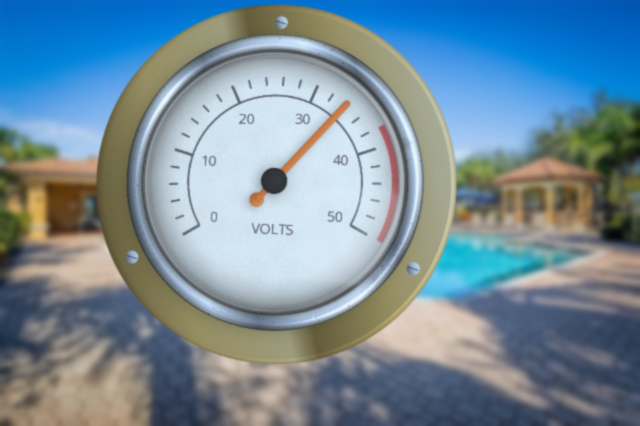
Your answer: 34 V
